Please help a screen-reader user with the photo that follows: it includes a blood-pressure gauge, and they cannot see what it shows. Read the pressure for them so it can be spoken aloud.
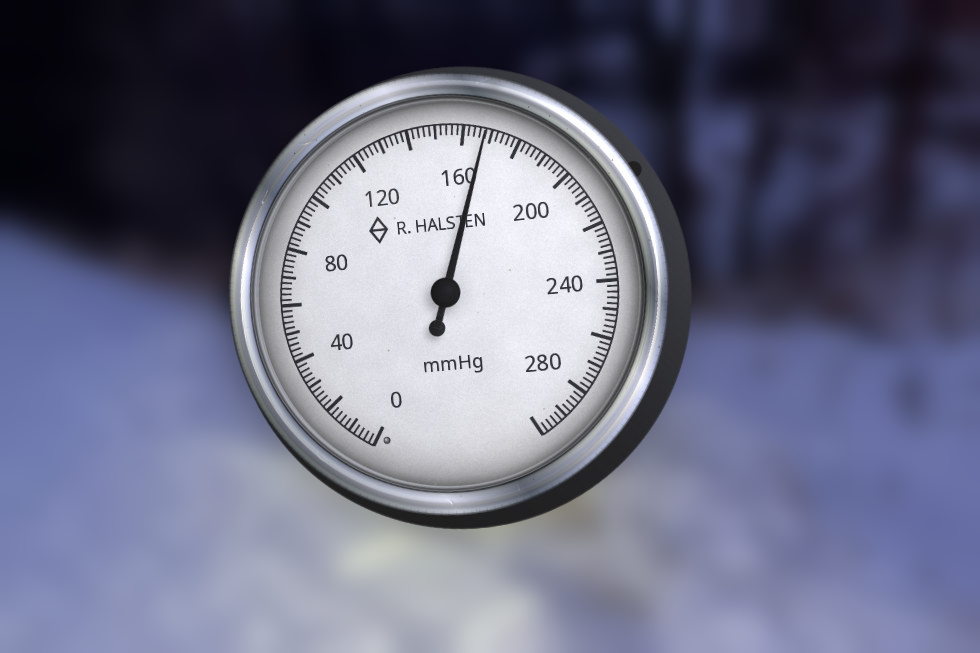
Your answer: 168 mmHg
